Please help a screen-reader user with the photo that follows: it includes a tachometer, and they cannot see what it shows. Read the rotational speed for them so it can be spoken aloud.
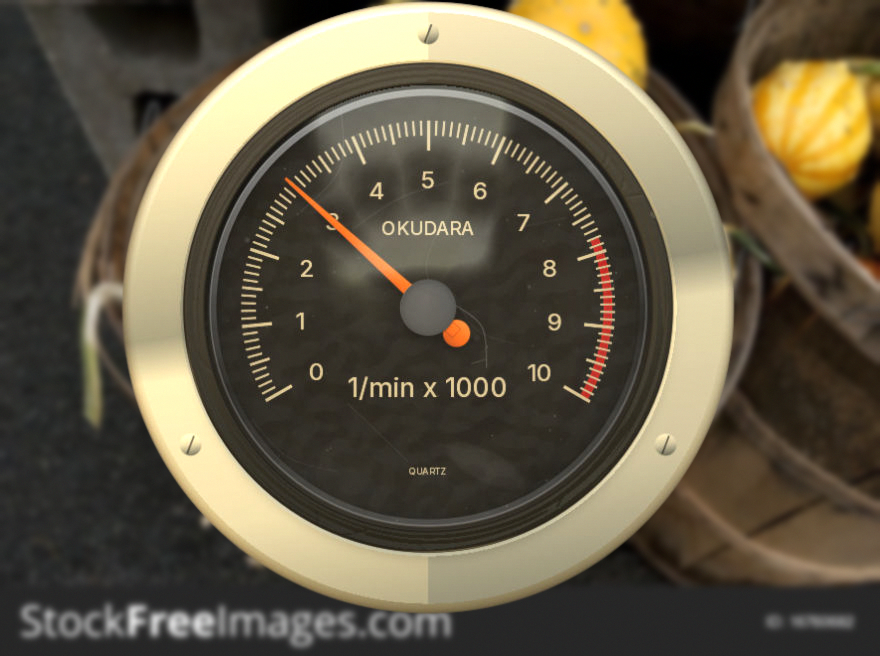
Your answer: 3000 rpm
